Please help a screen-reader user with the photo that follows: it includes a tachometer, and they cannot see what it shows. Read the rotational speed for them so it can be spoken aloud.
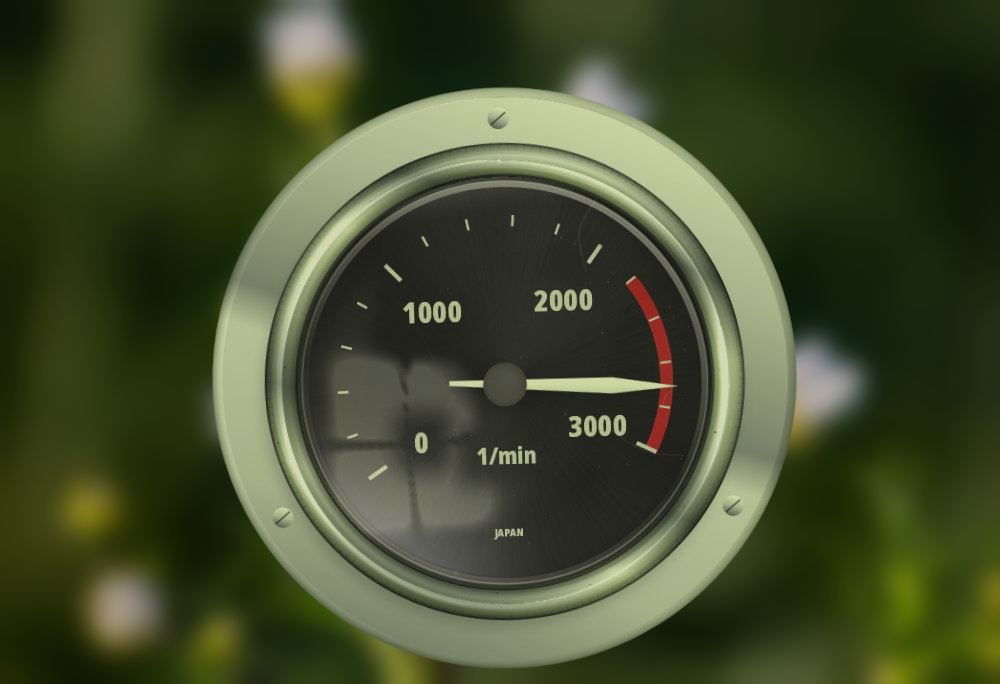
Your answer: 2700 rpm
